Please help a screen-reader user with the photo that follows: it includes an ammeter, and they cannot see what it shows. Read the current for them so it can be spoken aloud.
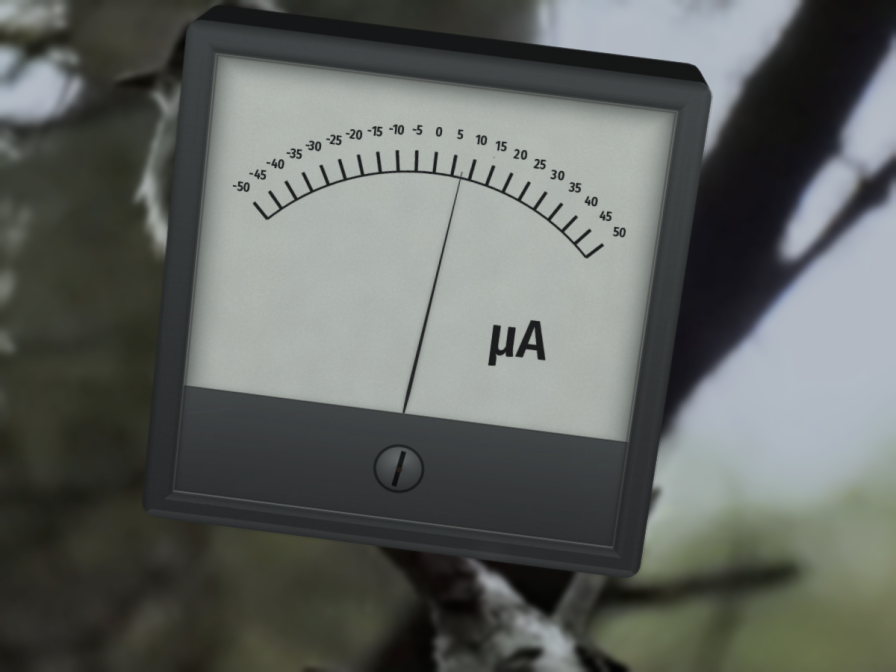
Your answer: 7.5 µA
